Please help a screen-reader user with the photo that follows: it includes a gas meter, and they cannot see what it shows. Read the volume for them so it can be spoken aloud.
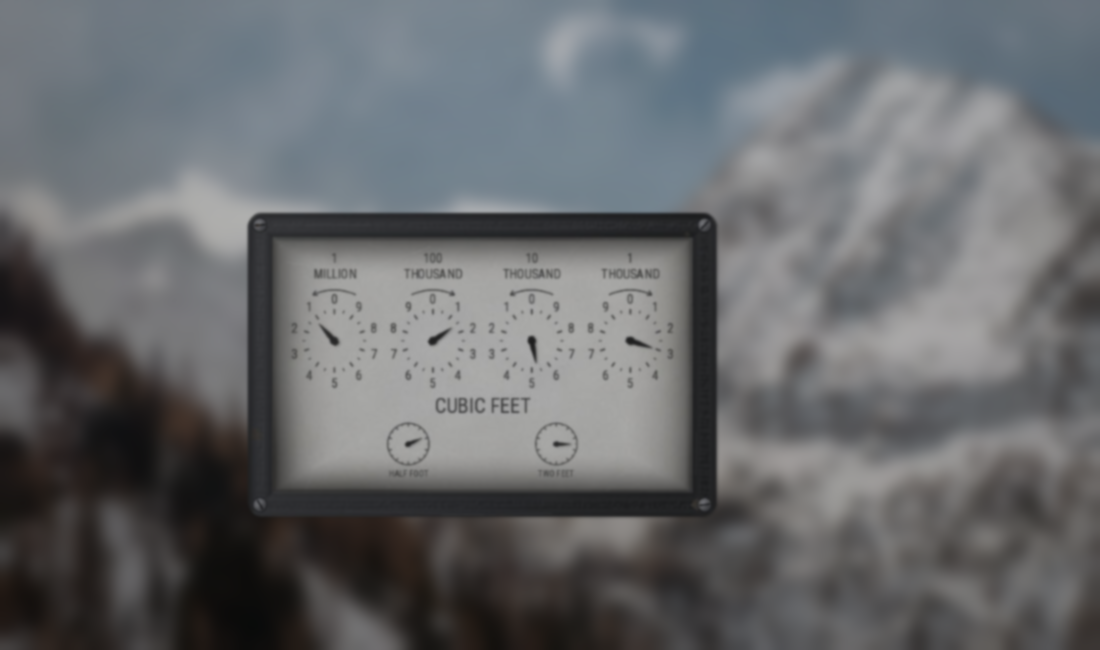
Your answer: 115300 ft³
